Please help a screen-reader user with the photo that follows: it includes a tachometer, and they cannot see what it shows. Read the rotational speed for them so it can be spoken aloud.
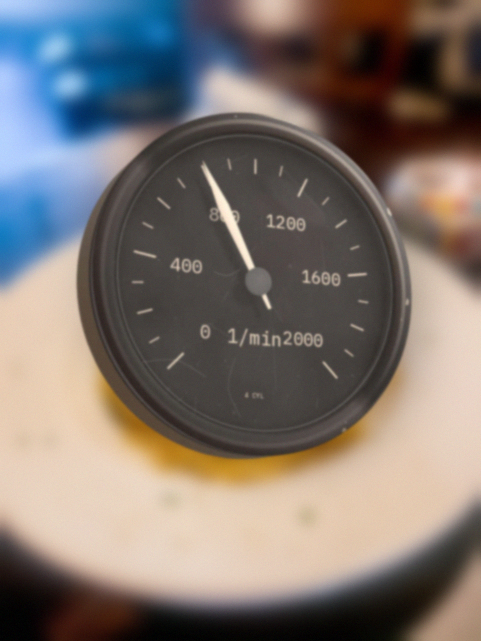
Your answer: 800 rpm
